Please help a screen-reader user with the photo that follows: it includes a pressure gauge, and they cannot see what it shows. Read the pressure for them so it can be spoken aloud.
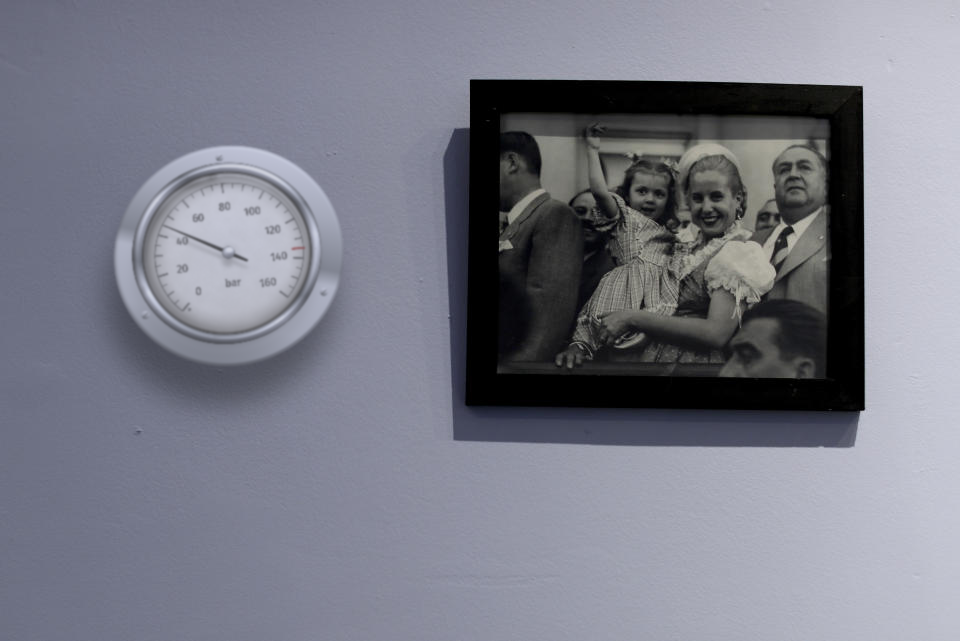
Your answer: 45 bar
